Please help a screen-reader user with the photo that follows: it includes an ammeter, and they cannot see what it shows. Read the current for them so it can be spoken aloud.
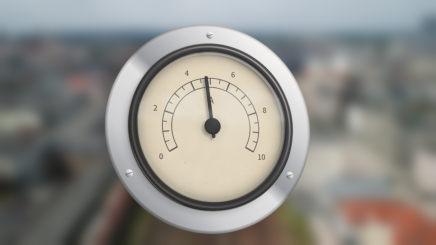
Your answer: 4.75 A
